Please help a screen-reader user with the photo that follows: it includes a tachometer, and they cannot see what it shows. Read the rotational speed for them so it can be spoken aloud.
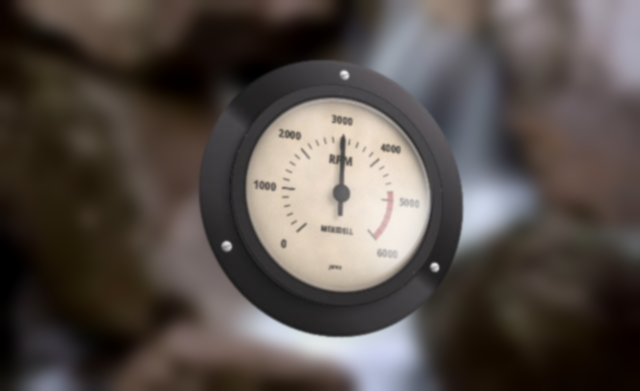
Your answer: 3000 rpm
